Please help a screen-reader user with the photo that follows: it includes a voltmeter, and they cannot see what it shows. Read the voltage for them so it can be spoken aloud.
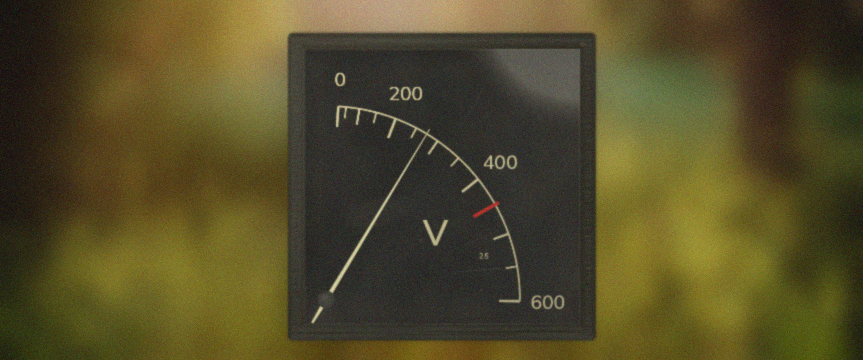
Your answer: 275 V
